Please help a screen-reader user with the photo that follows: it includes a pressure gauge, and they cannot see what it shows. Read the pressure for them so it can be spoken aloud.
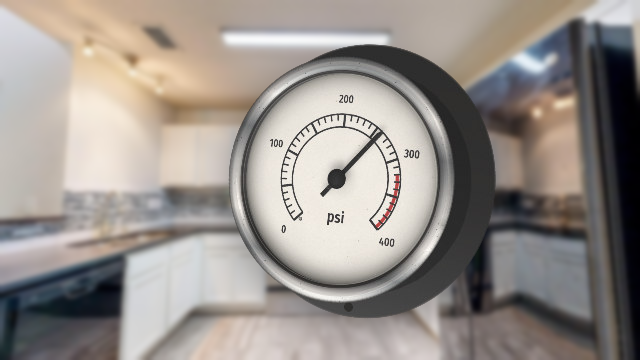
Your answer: 260 psi
